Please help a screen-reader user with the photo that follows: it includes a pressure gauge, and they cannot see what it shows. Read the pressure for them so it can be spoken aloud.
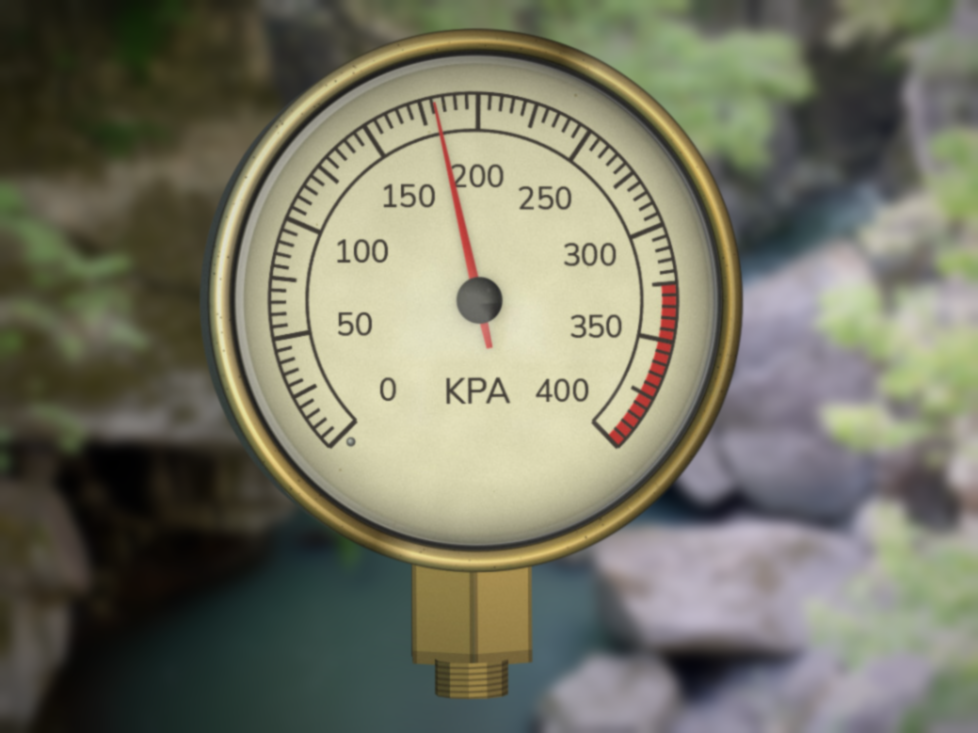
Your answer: 180 kPa
